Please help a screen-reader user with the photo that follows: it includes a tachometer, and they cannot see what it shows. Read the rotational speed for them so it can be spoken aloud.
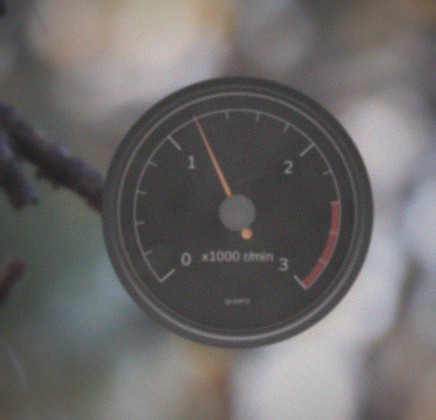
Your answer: 1200 rpm
